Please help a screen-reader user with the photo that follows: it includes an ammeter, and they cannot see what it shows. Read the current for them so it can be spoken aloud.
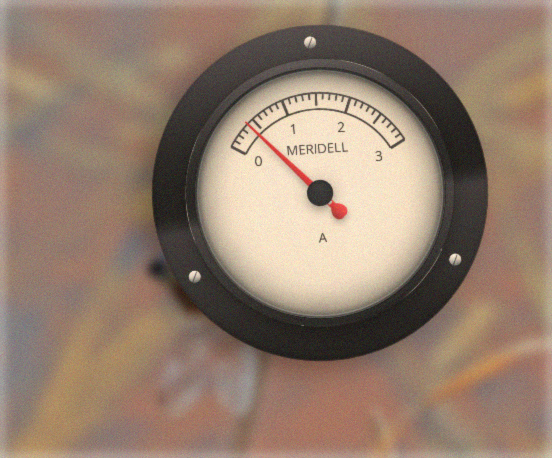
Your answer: 0.4 A
